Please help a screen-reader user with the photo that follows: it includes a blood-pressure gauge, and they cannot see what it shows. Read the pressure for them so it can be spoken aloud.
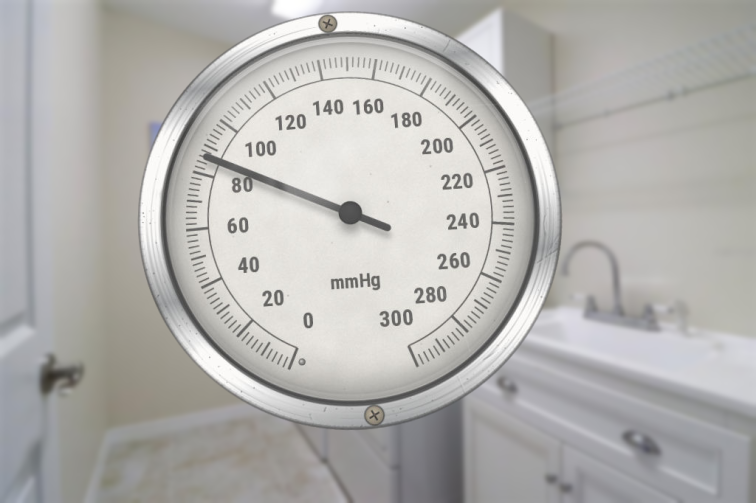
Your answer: 86 mmHg
